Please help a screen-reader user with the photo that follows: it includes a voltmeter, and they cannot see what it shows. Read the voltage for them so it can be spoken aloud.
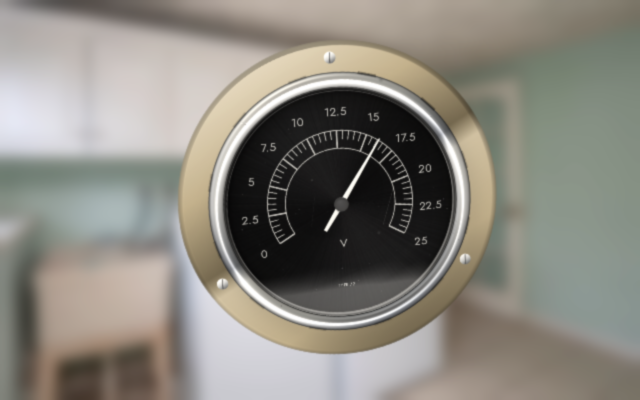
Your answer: 16 V
